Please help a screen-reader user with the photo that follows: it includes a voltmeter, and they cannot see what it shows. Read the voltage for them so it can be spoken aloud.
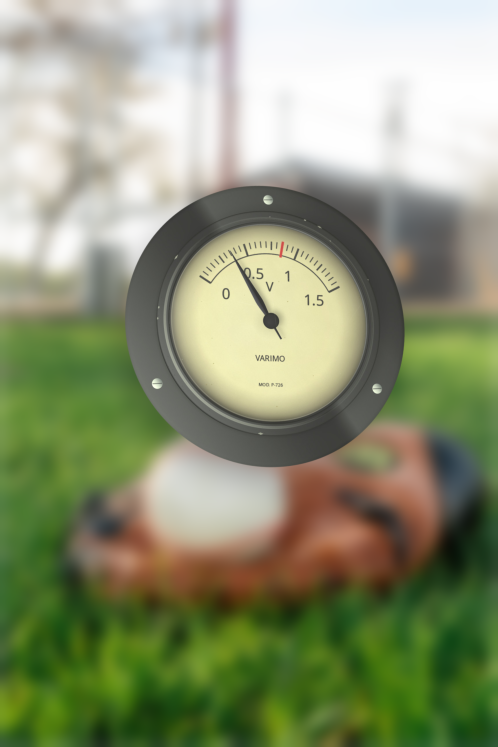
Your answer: 0.35 V
